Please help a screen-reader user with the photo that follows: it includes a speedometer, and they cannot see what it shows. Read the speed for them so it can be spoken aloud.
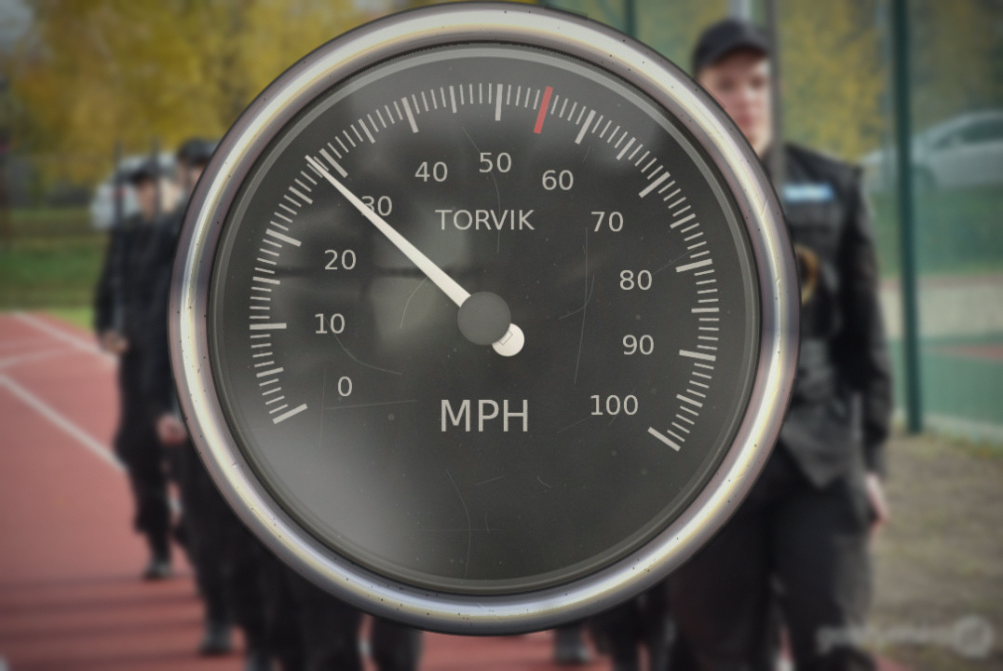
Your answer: 28.5 mph
